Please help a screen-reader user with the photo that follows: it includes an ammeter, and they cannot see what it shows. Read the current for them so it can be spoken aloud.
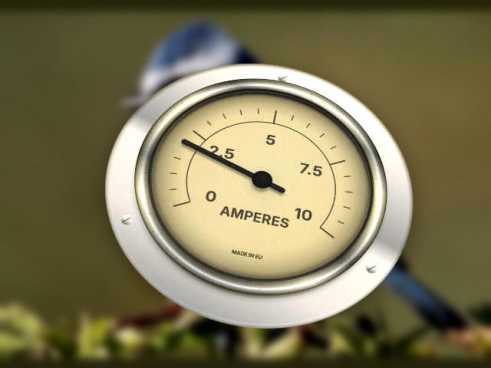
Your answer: 2 A
